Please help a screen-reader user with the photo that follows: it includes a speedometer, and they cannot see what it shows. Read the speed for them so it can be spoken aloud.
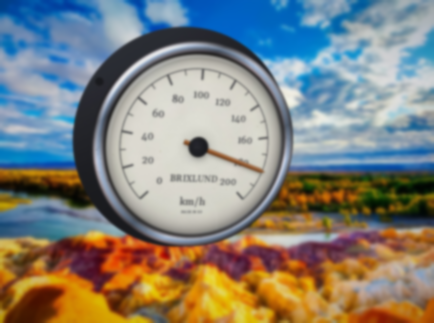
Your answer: 180 km/h
